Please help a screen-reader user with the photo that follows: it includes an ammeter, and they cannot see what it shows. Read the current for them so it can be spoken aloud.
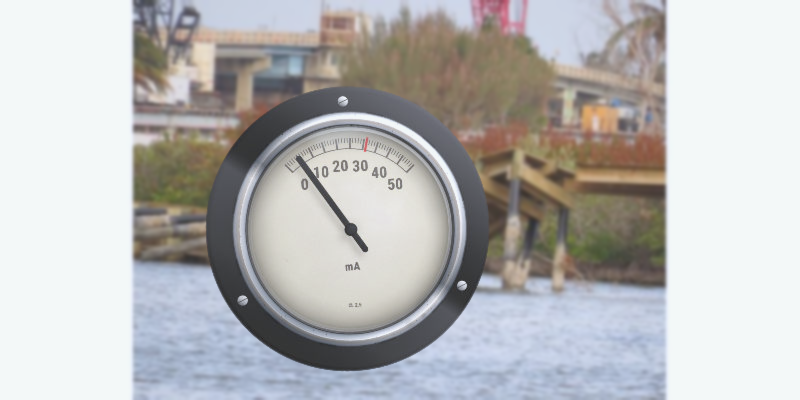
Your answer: 5 mA
